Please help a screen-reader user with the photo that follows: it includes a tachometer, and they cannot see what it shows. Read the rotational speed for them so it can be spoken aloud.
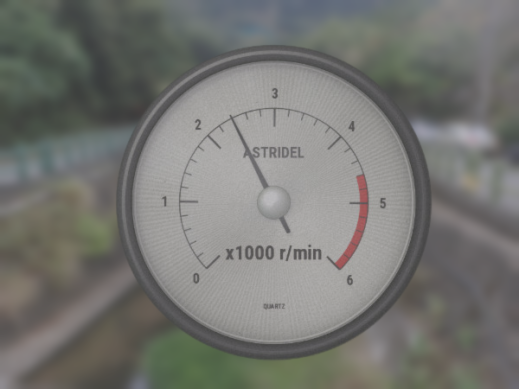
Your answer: 2400 rpm
